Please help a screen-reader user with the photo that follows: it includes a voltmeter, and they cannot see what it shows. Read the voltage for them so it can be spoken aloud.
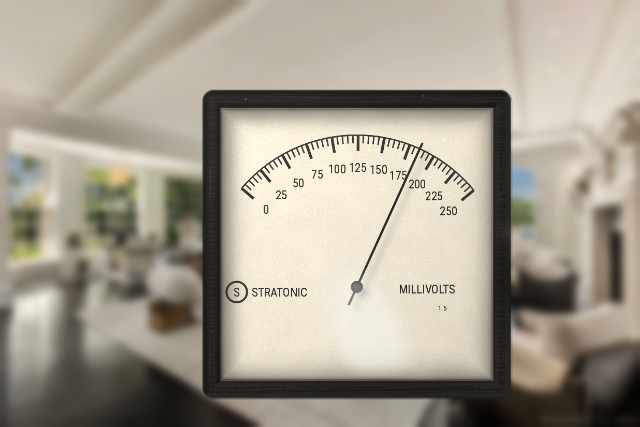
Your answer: 185 mV
